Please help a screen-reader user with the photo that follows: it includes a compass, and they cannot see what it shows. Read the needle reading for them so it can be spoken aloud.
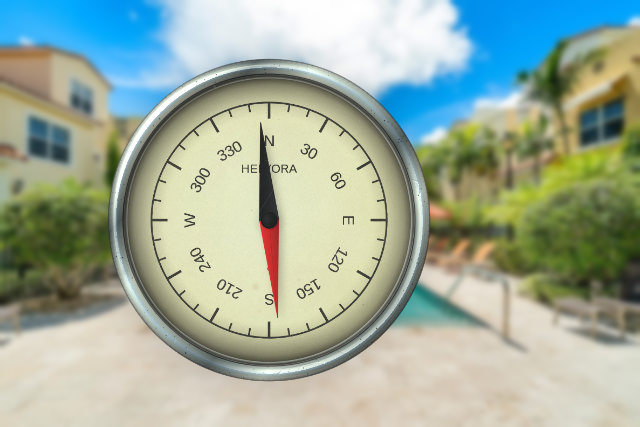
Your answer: 175 °
